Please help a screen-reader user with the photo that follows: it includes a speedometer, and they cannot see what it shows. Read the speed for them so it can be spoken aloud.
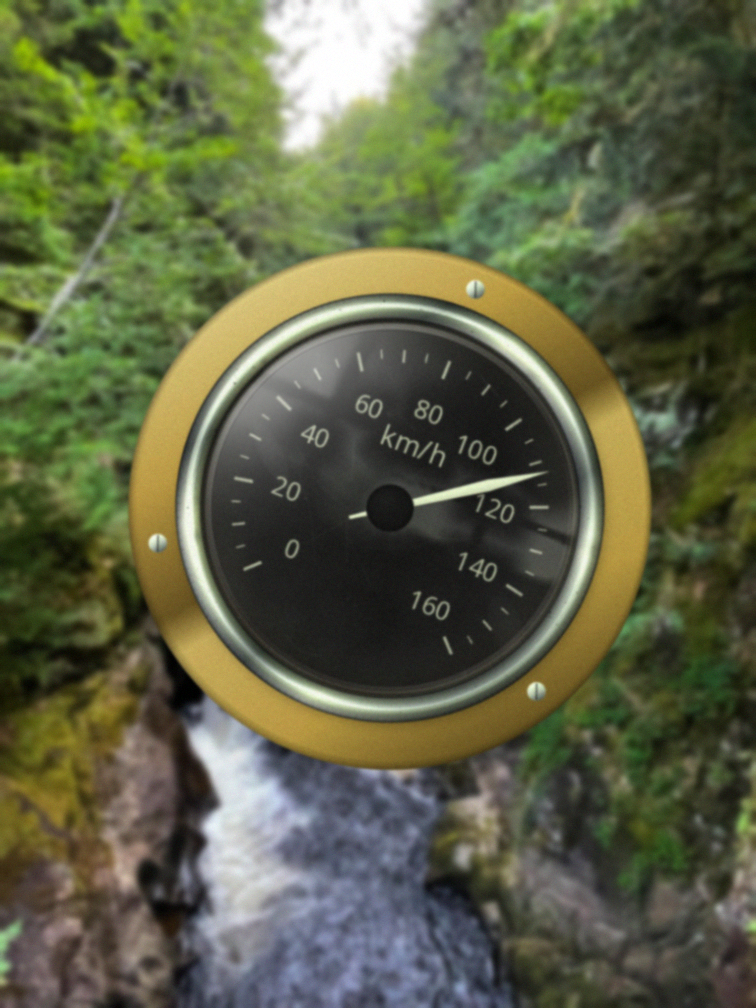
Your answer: 112.5 km/h
